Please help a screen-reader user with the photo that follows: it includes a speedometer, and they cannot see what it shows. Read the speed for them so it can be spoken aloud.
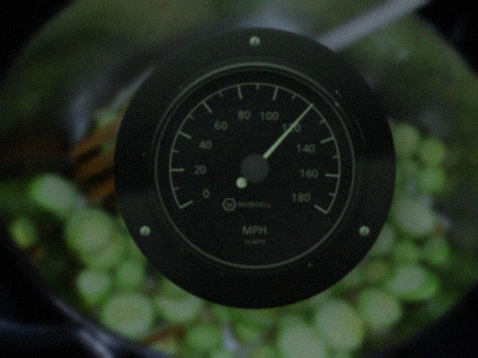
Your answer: 120 mph
